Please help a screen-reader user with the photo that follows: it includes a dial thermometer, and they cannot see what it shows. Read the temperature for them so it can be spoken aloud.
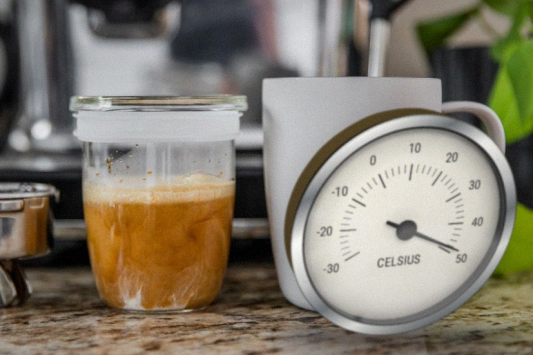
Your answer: 48 °C
